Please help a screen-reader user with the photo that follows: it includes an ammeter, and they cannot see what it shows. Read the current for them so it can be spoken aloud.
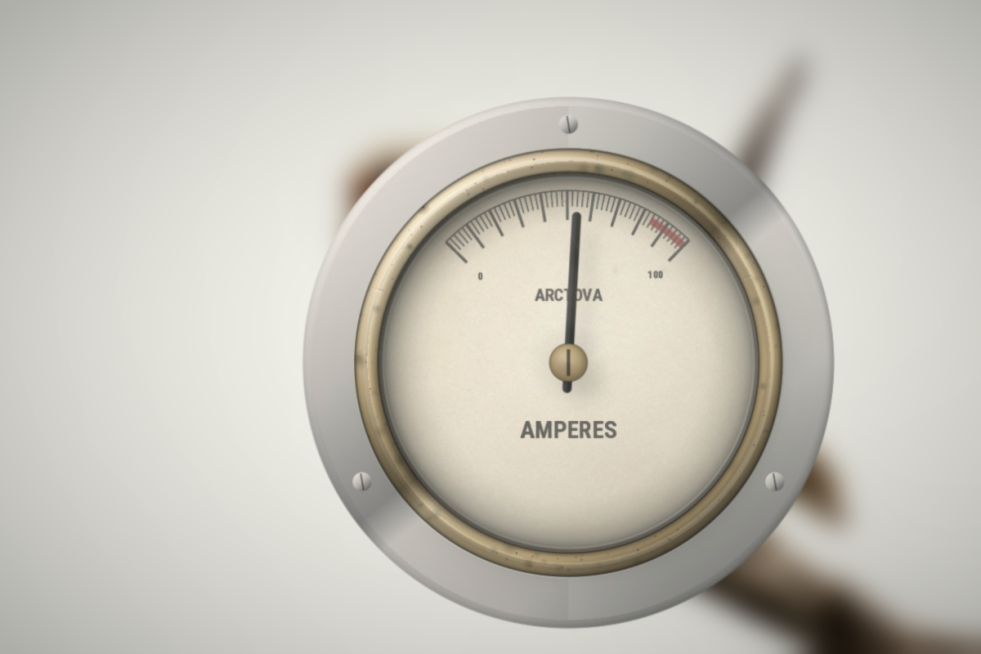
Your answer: 54 A
